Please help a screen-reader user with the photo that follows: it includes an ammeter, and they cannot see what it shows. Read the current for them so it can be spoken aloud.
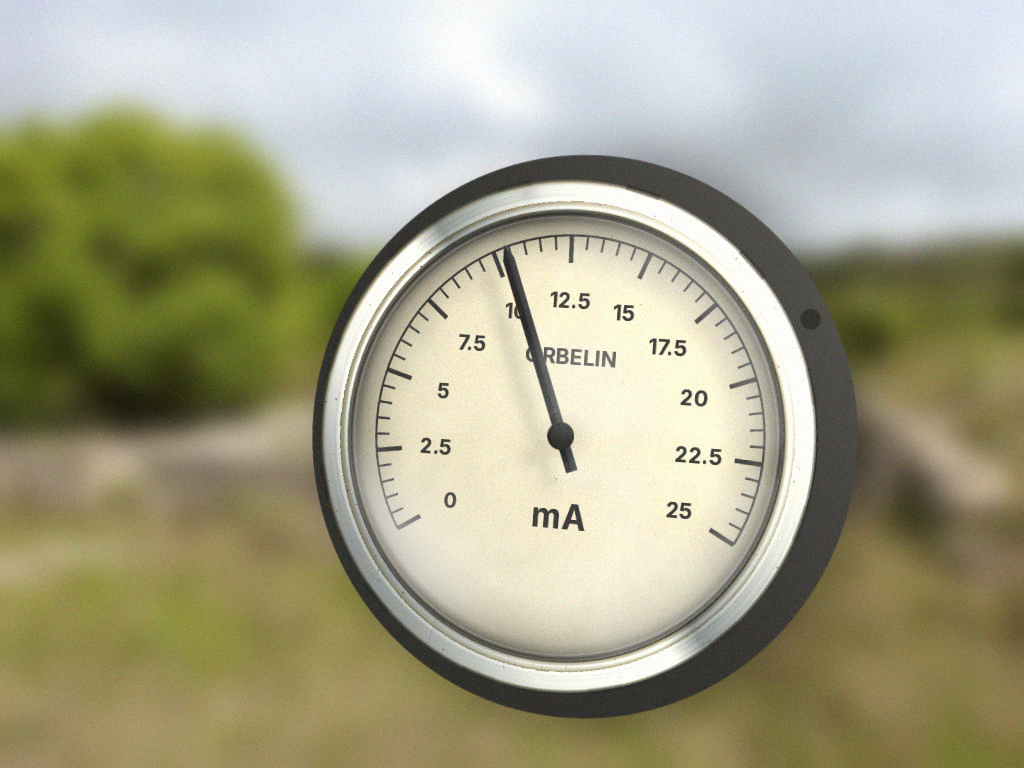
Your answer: 10.5 mA
